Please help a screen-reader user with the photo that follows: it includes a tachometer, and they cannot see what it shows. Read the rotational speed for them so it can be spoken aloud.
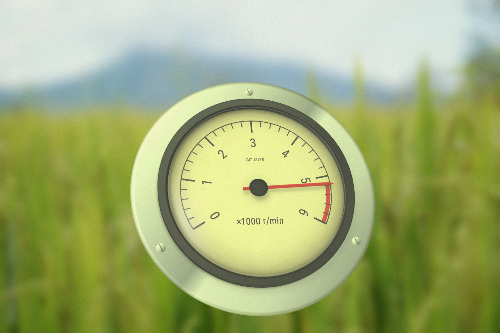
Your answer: 5200 rpm
